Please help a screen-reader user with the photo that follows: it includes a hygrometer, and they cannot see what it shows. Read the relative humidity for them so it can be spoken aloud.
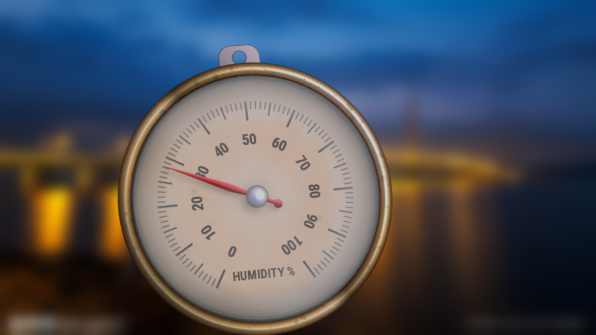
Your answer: 28 %
